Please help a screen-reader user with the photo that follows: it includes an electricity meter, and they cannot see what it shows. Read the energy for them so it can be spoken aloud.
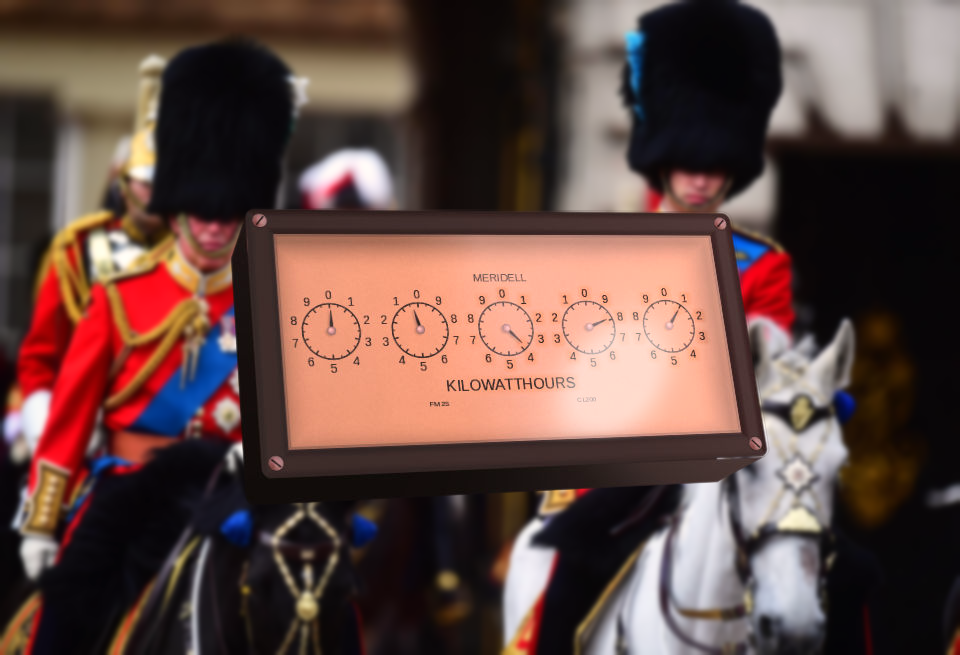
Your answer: 381 kWh
